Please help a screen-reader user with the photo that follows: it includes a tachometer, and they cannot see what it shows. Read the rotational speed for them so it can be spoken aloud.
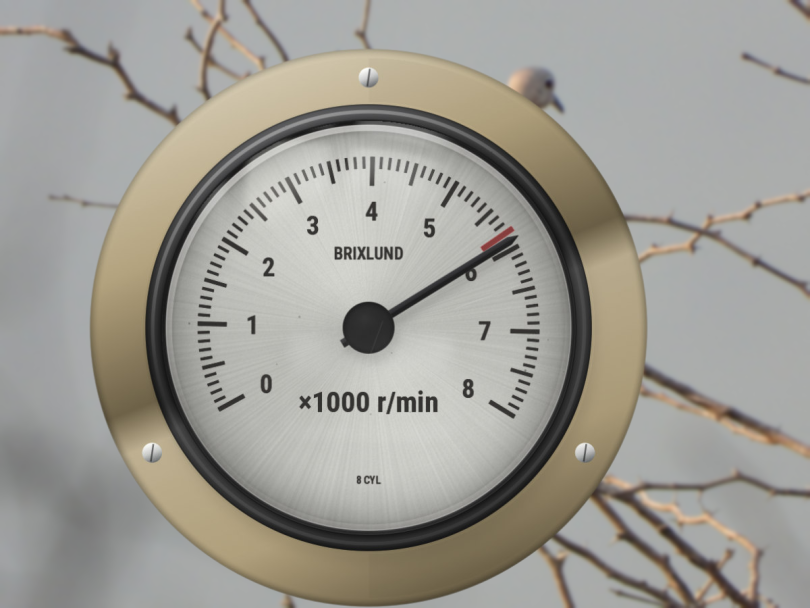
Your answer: 5900 rpm
